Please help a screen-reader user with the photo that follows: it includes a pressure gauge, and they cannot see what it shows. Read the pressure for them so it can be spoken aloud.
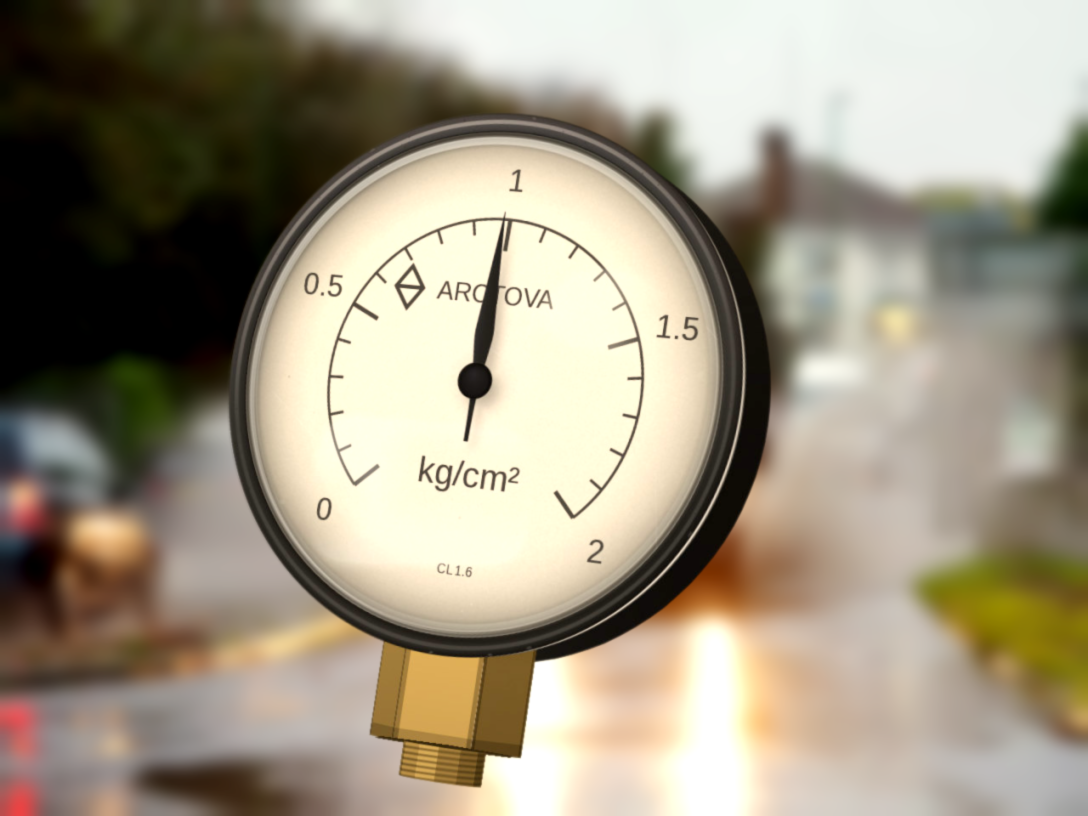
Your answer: 1 kg/cm²
